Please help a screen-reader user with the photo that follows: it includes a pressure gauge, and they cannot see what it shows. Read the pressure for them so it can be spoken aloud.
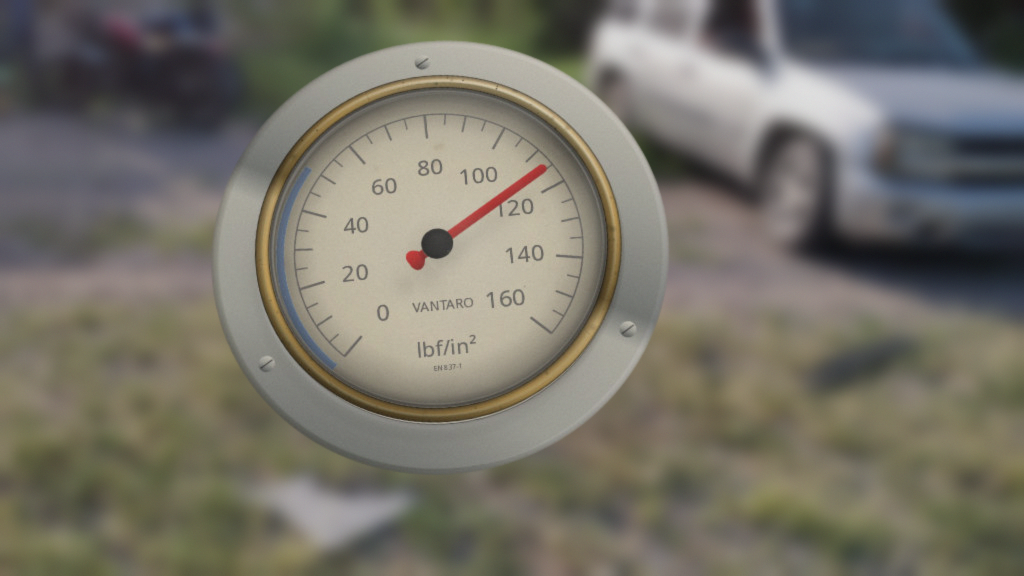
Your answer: 115 psi
